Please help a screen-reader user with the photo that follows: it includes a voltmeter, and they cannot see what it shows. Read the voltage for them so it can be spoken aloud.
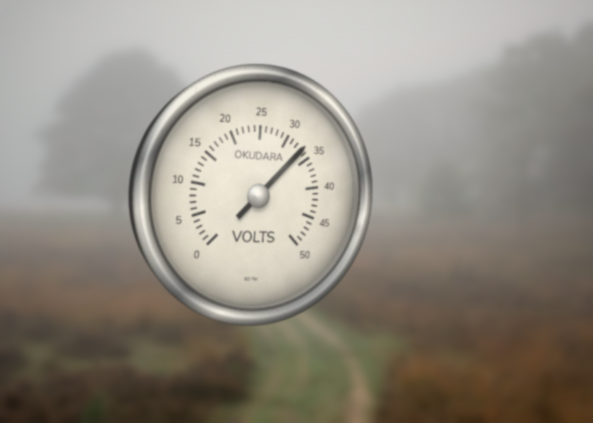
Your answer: 33 V
